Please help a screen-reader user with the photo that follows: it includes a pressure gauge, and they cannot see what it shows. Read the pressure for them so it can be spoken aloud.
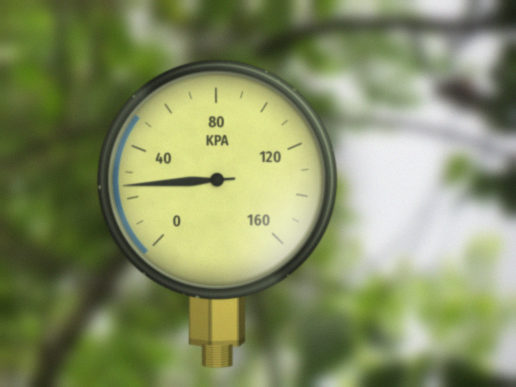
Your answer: 25 kPa
